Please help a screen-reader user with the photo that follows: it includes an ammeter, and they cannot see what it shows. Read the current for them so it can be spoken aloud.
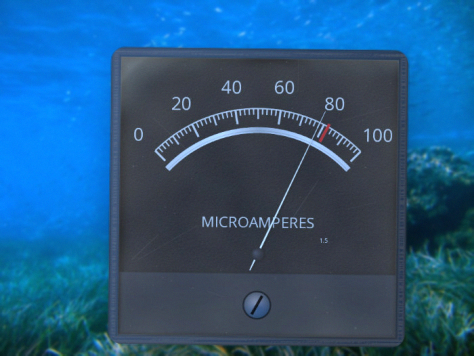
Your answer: 78 µA
